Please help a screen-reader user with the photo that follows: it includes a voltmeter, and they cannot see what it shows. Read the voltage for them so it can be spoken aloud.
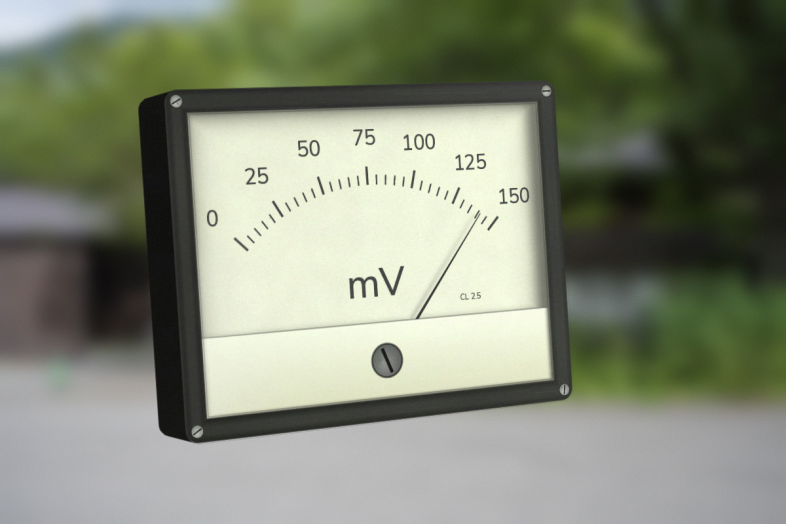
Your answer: 140 mV
